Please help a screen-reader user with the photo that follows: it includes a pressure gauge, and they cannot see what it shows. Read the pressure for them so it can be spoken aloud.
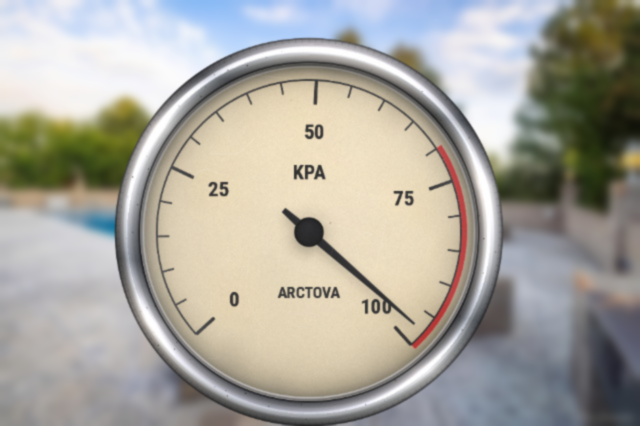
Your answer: 97.5 kPa
